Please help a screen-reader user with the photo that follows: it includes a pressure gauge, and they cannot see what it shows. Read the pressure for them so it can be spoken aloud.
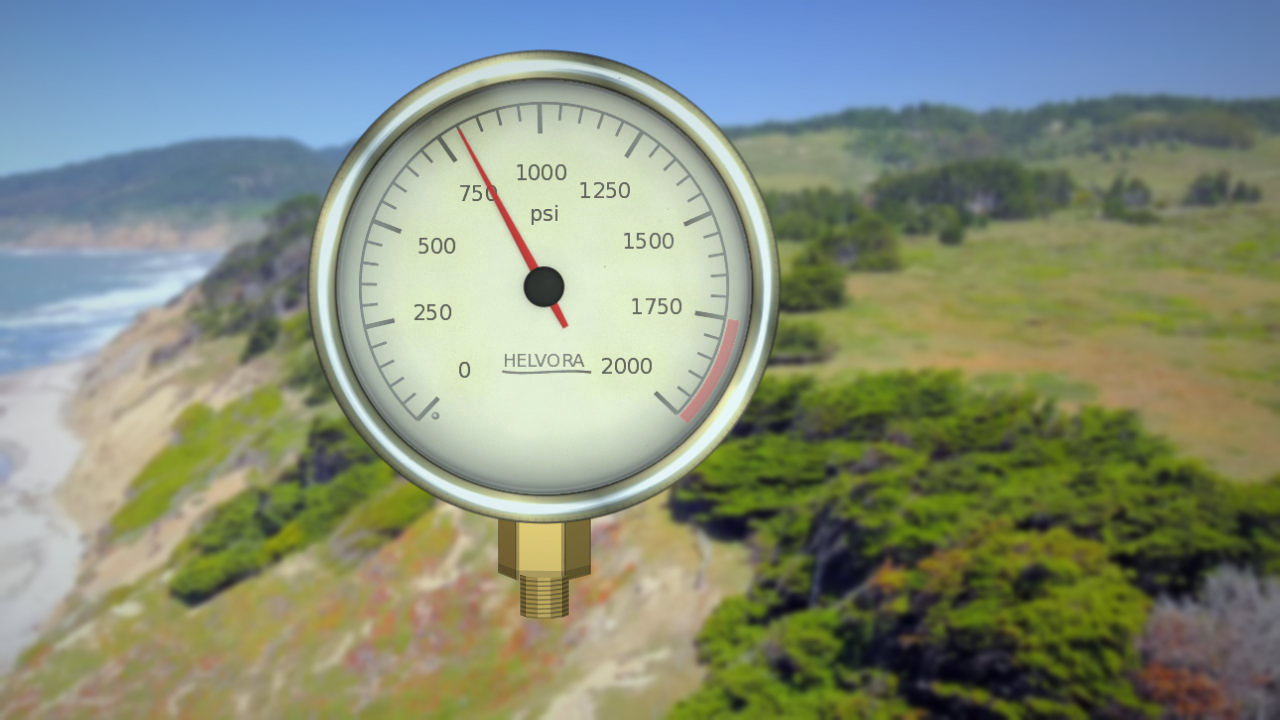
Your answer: 800 psi
